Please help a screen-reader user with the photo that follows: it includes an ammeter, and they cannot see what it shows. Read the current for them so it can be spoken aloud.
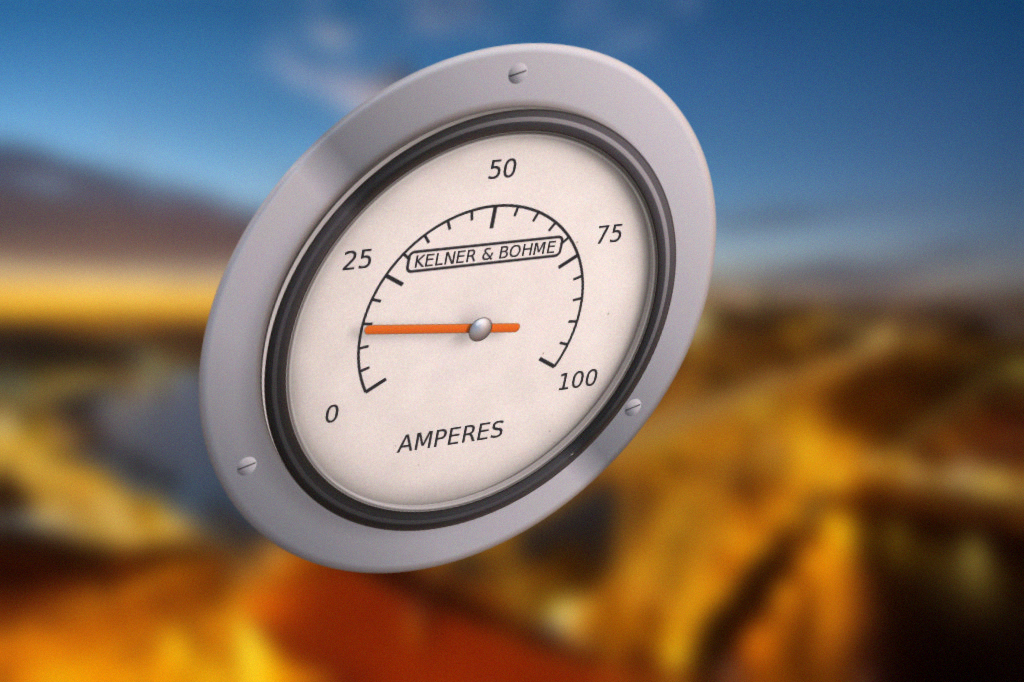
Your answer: 15 A
